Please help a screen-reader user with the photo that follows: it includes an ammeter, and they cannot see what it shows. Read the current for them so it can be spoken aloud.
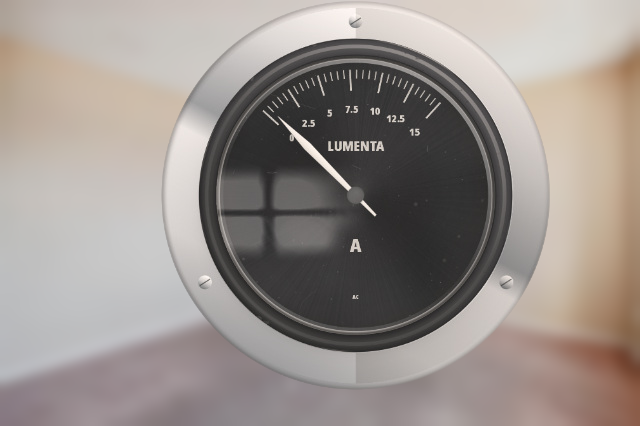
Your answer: 0.5 A
